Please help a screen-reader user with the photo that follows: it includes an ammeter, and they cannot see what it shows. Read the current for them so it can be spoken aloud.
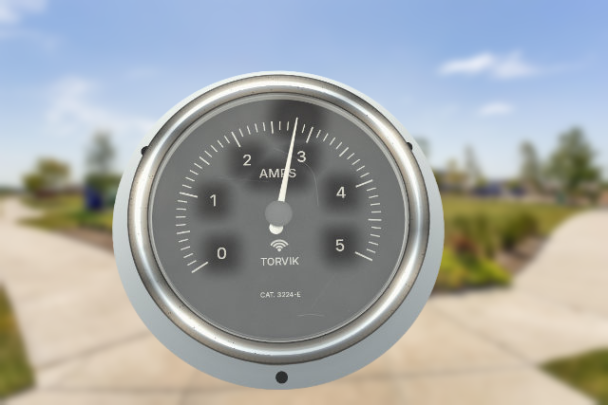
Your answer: 2.8 A
